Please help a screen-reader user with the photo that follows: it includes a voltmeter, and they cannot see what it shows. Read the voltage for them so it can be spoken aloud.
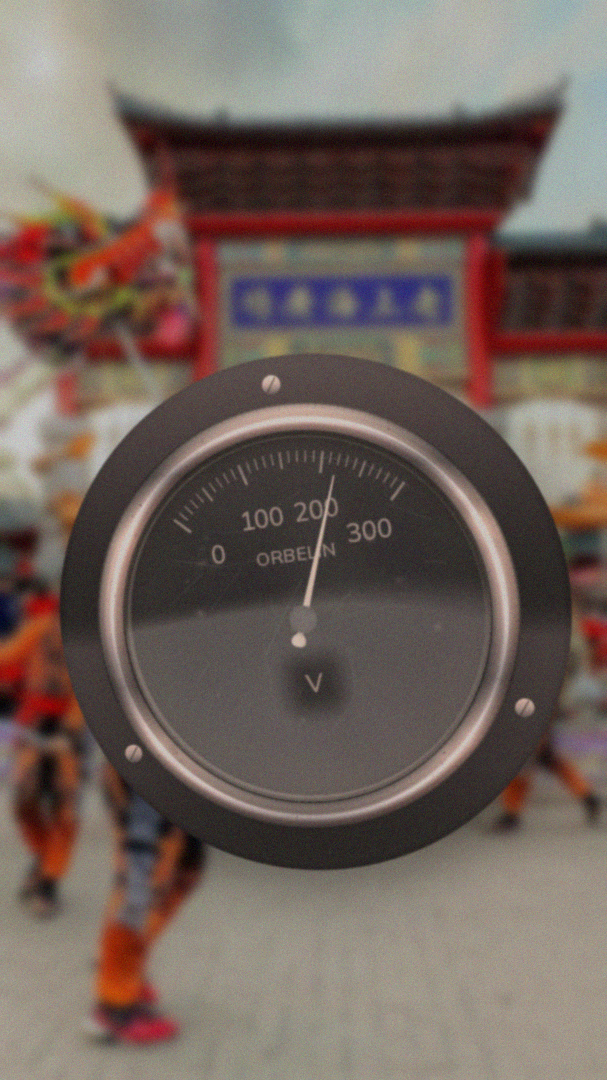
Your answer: 220 V
